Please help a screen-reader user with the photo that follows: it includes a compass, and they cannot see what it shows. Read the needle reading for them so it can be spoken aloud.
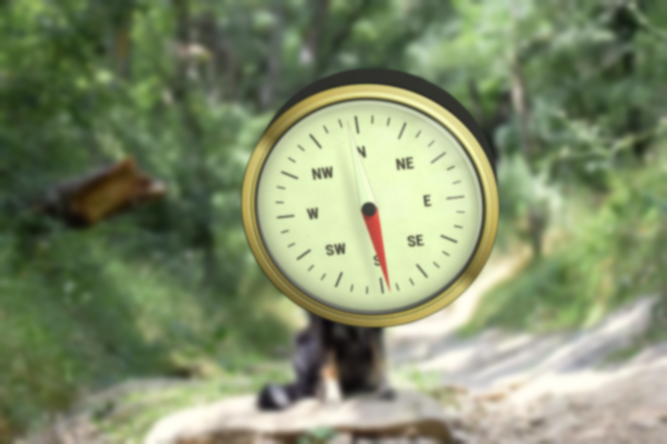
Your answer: 175 °
